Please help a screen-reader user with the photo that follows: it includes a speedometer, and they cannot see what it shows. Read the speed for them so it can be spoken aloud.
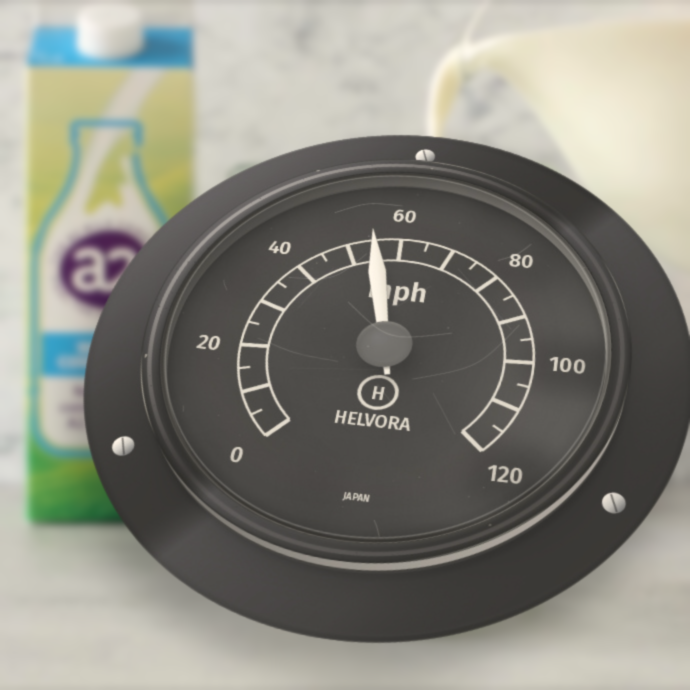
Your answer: 55 mph
